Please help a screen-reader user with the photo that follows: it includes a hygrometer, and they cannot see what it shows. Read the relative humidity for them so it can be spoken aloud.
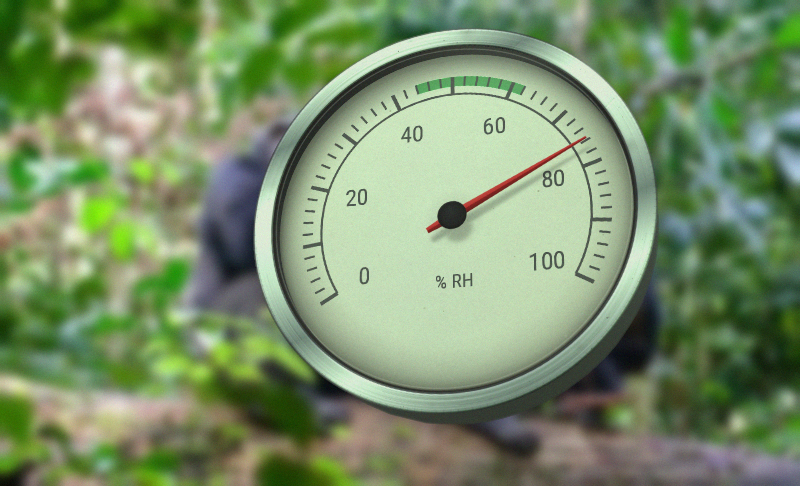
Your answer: 76 %
